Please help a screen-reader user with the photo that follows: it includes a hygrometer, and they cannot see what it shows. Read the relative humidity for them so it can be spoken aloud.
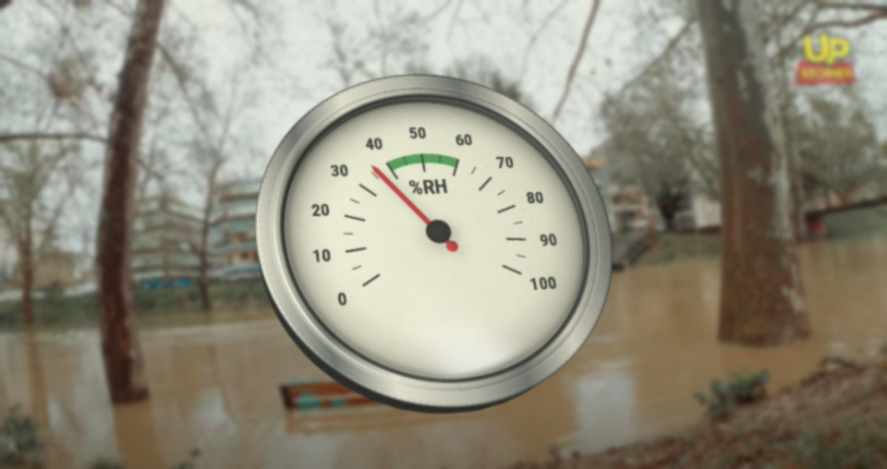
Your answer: 35 %
